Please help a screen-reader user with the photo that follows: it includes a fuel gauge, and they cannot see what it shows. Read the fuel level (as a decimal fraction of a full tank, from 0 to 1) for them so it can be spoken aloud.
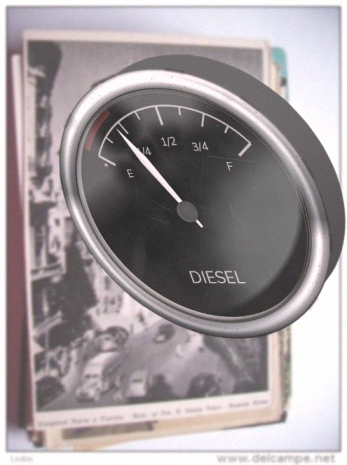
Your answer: 0.25
